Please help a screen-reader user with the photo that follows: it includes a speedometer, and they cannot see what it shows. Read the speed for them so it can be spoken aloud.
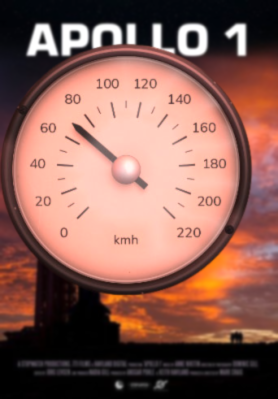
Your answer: 70 km/h
